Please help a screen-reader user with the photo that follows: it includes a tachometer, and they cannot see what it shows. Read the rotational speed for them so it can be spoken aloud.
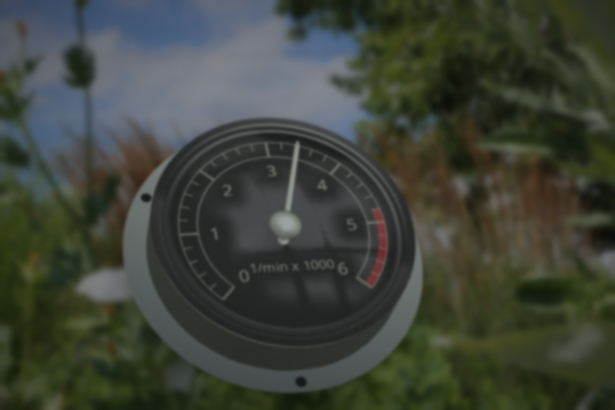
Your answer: 3400 rpm
